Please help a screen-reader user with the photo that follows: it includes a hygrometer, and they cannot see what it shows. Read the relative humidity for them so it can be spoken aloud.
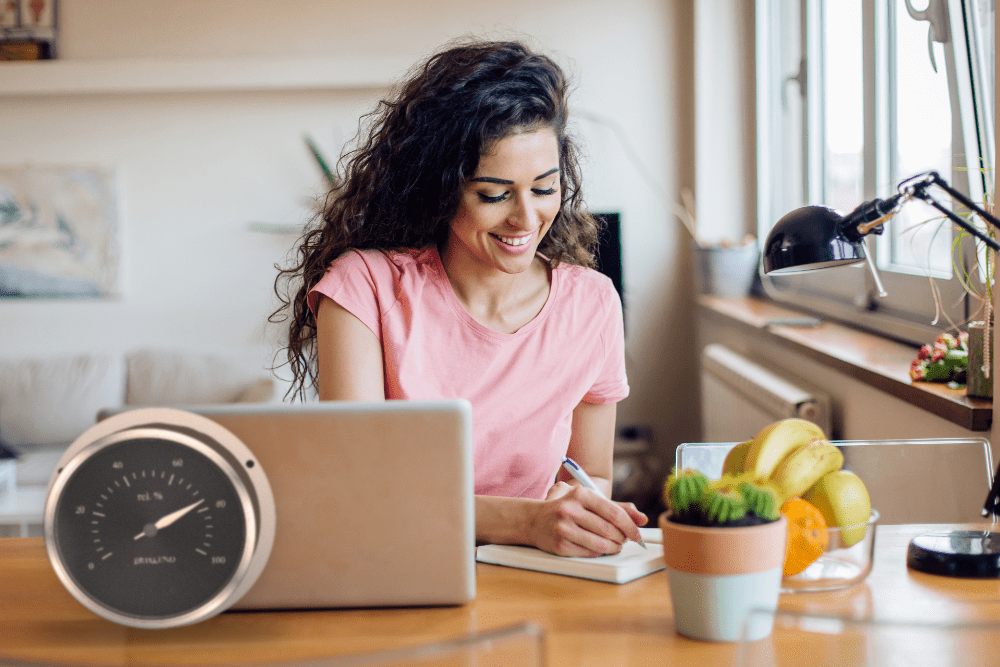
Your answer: 76 %
